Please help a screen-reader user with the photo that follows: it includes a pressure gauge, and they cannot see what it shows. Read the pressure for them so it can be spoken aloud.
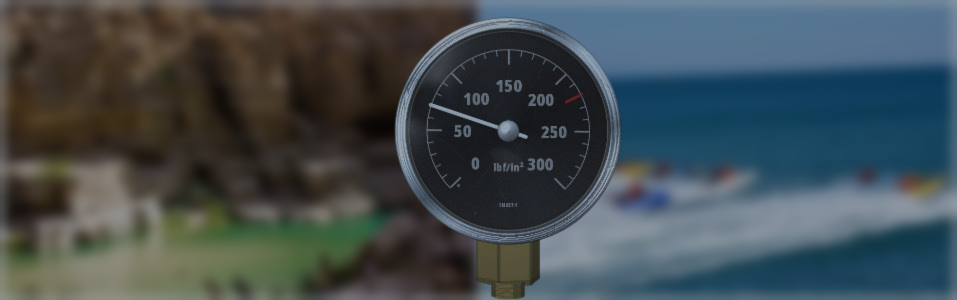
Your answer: 70 psi
